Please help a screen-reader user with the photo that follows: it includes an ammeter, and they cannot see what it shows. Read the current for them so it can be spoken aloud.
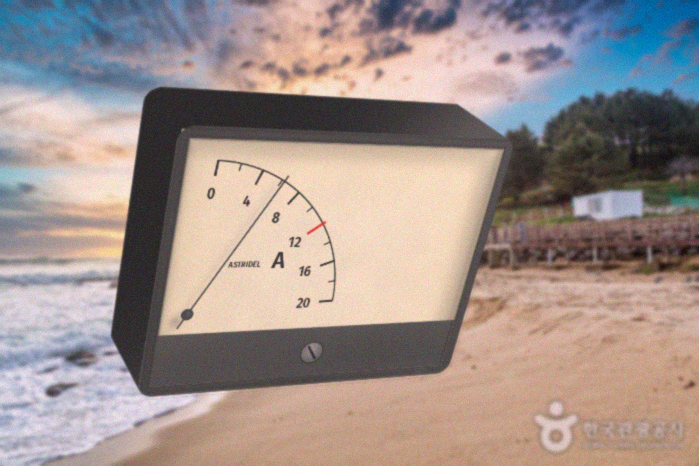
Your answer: 6 A
